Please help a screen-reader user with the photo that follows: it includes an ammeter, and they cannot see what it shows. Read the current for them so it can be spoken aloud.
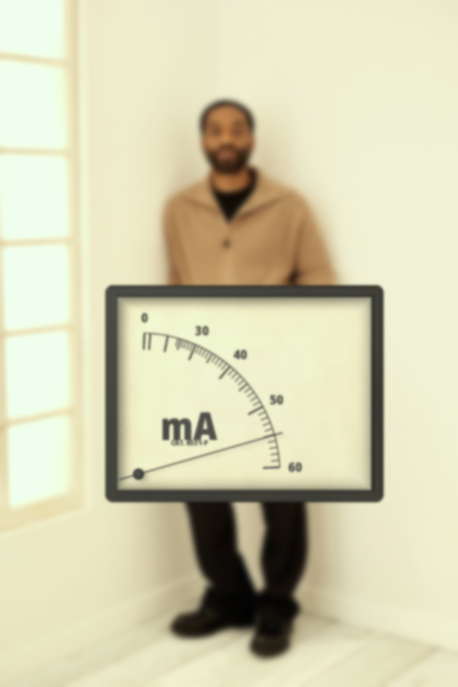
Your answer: 55 mA
